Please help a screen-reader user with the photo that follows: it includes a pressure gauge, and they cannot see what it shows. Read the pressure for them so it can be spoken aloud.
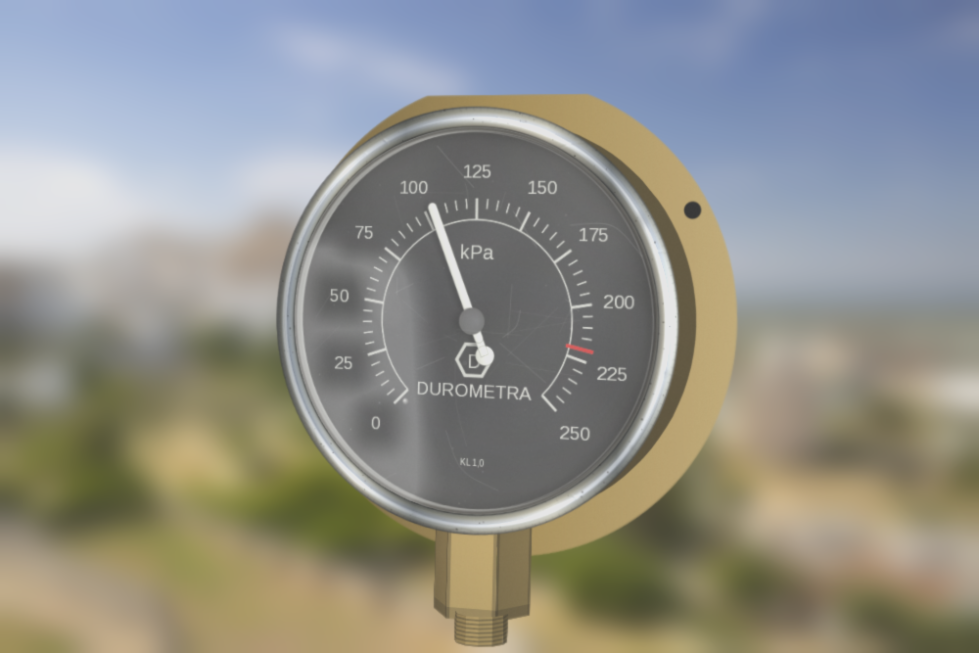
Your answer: 105 kPa
